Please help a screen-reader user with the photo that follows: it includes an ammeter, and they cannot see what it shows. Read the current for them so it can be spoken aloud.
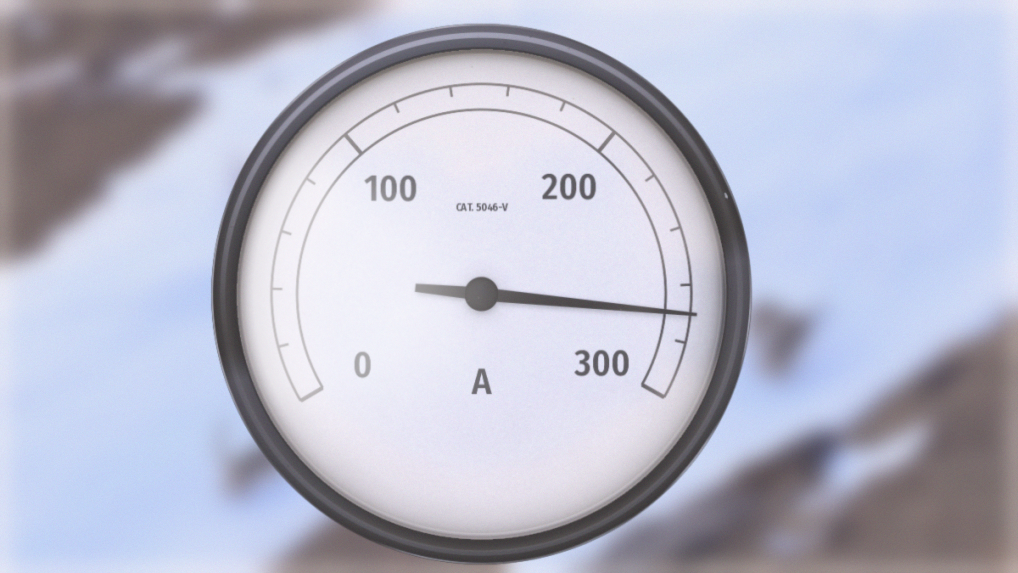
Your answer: 270 A
